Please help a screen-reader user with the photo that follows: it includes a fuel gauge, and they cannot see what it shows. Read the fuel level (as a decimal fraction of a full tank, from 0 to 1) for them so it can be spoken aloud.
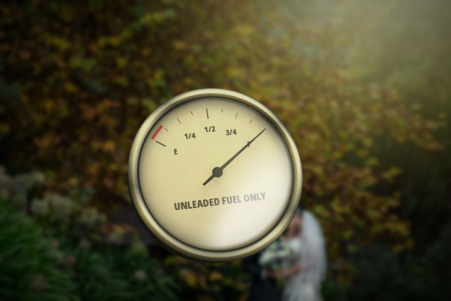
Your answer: 1
